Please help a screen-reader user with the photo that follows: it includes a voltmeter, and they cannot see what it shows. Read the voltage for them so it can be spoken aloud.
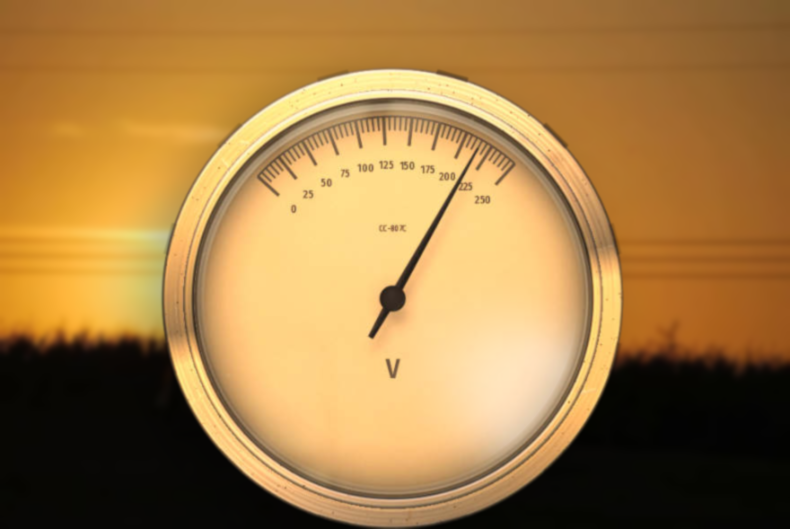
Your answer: 215 V
